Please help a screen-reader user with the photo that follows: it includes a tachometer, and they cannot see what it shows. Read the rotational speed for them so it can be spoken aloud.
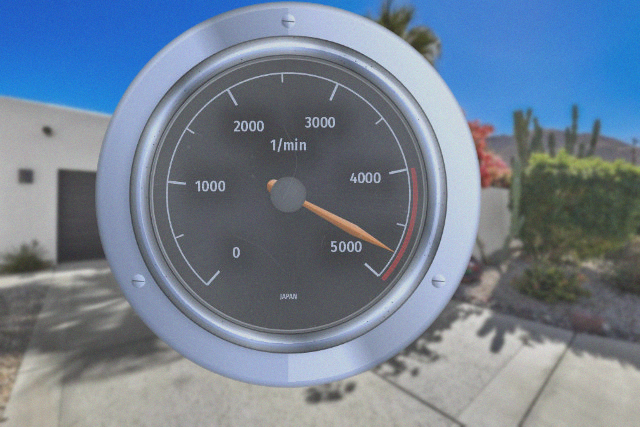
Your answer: 4750 rpm
